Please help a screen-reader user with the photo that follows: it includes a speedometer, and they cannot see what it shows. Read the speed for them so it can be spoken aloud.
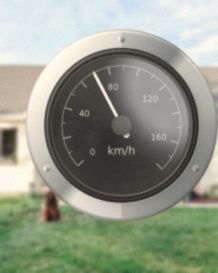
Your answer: 70 km/h
